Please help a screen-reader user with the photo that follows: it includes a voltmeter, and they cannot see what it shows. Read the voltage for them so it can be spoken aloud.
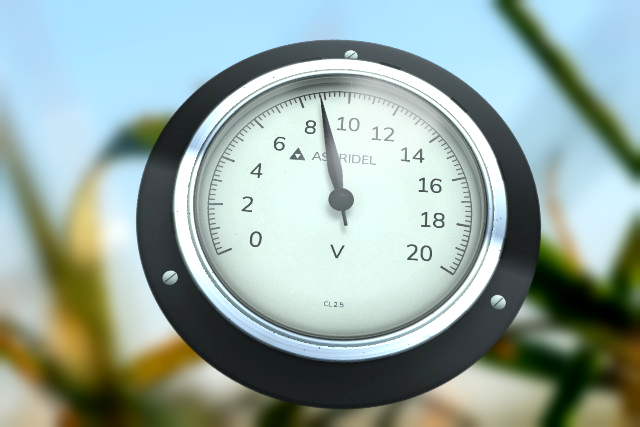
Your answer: 8.8 V
